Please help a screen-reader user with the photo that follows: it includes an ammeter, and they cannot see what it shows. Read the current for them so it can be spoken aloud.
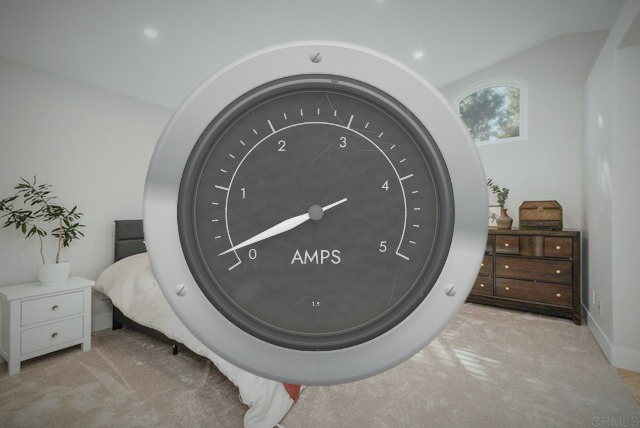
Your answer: 0.2 A
